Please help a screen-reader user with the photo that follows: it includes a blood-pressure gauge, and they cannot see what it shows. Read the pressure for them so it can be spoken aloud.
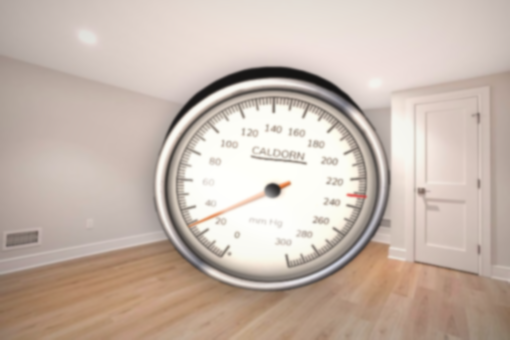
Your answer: 30 mmHg
